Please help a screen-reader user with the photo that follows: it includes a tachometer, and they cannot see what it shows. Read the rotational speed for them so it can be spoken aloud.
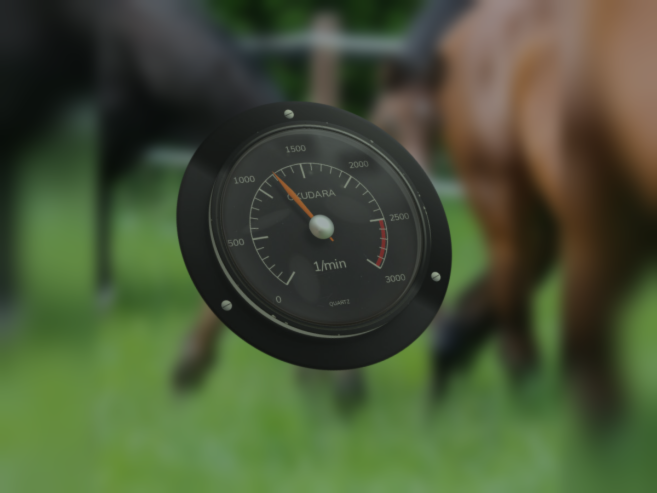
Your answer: 1200 rpm
